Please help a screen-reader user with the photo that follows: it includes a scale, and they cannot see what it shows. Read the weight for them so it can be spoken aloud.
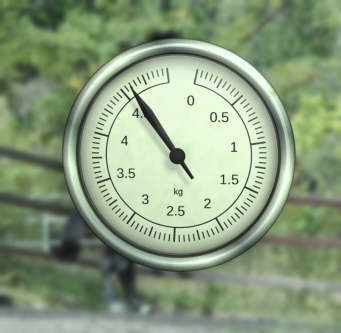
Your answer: 4.6 kg
